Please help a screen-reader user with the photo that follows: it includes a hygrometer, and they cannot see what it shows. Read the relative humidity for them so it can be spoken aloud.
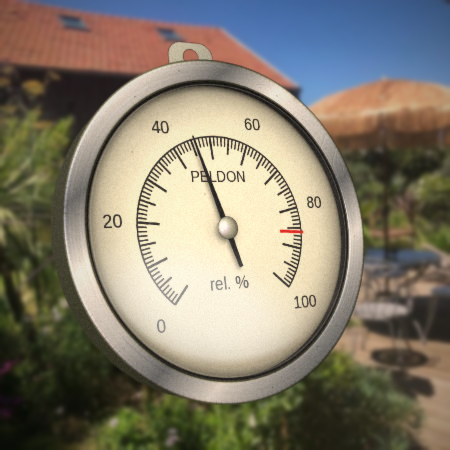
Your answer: 45 %
